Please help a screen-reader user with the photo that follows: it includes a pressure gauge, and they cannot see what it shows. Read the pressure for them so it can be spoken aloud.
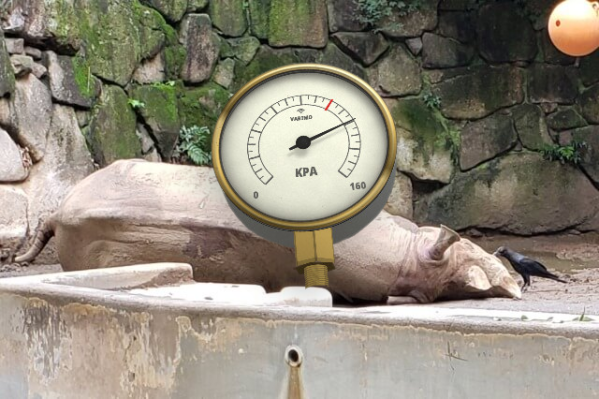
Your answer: 120 kPa
